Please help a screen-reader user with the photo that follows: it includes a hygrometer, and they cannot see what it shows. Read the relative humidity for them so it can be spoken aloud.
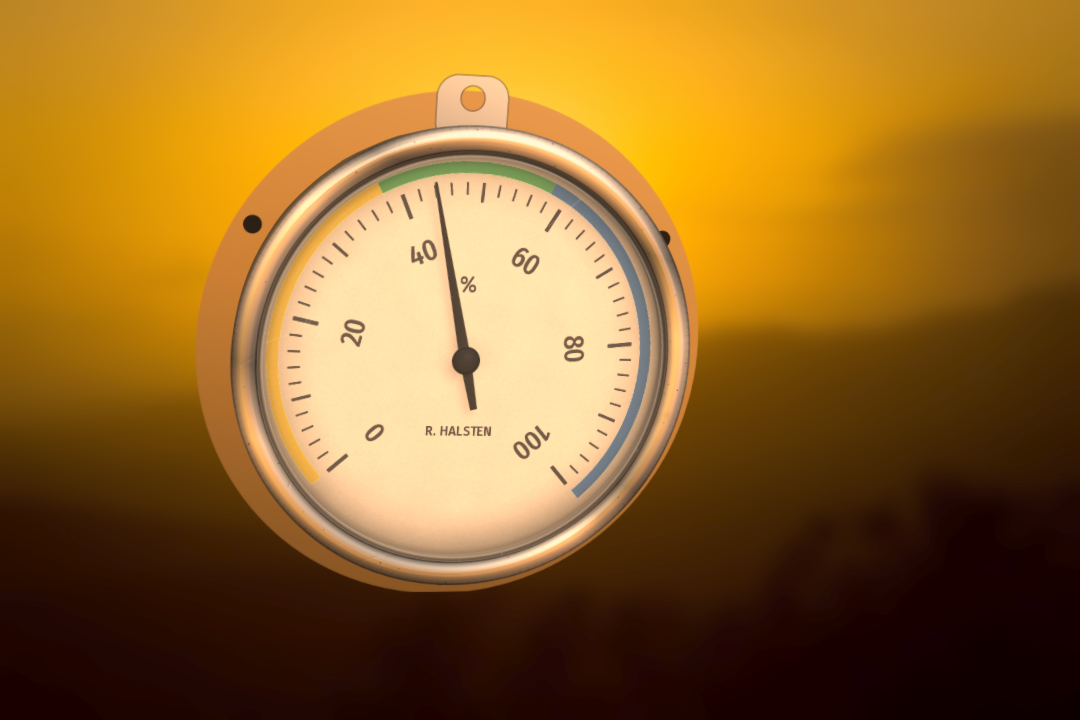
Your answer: 44 %
